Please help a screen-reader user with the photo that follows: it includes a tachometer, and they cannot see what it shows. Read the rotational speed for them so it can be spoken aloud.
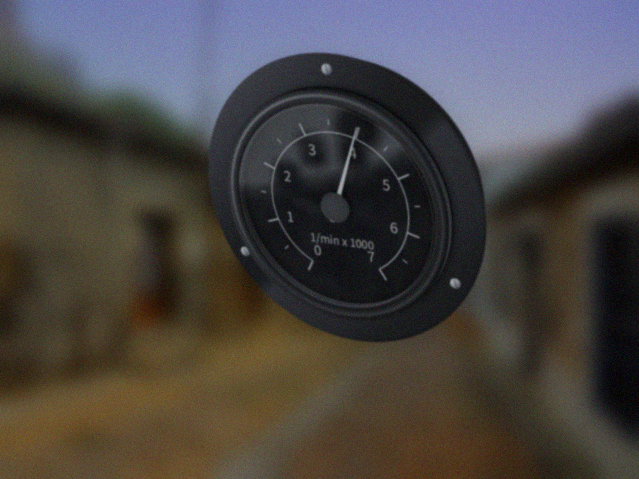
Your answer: 4000 rpm
